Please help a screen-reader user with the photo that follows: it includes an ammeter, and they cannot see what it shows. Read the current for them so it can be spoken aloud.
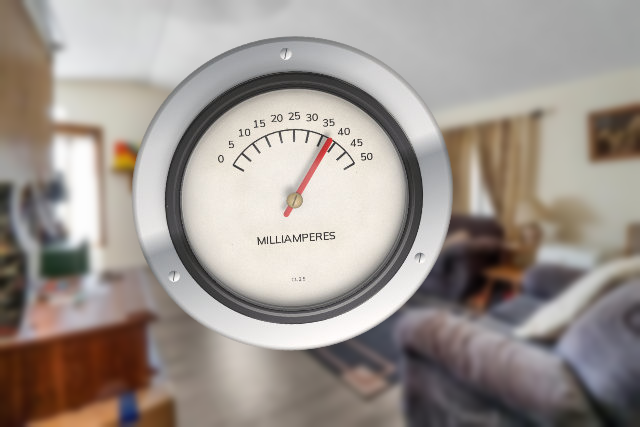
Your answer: 37.5 mA
